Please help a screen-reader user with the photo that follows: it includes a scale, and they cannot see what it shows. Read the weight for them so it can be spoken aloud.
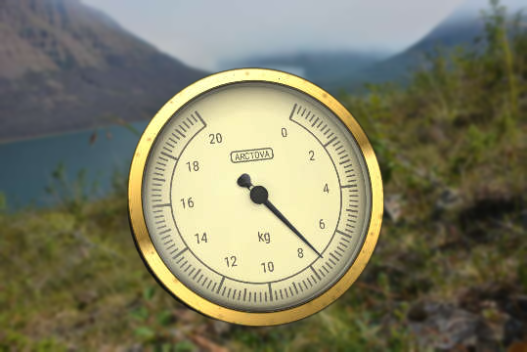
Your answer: 7.4 kg
